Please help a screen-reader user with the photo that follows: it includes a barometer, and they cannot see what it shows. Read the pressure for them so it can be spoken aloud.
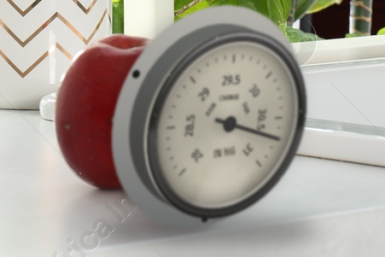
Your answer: 30.7 inHg
